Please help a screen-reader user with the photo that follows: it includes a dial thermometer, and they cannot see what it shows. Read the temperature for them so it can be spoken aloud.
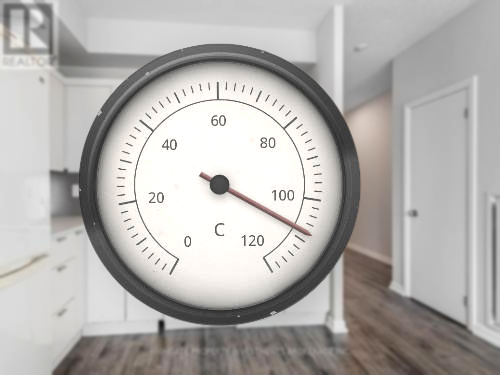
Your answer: 108 °C
